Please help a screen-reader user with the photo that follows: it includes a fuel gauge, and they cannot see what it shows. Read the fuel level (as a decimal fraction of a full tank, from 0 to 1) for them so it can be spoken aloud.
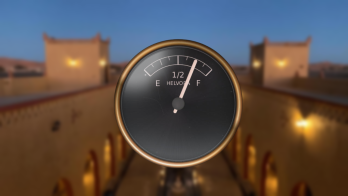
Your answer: 0.75
